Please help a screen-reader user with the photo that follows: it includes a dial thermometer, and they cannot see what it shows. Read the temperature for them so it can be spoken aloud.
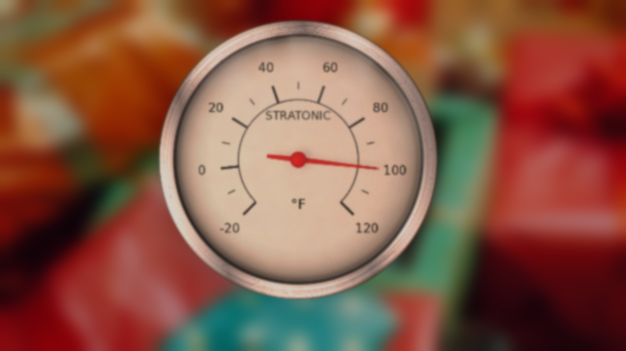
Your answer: 100 °F
